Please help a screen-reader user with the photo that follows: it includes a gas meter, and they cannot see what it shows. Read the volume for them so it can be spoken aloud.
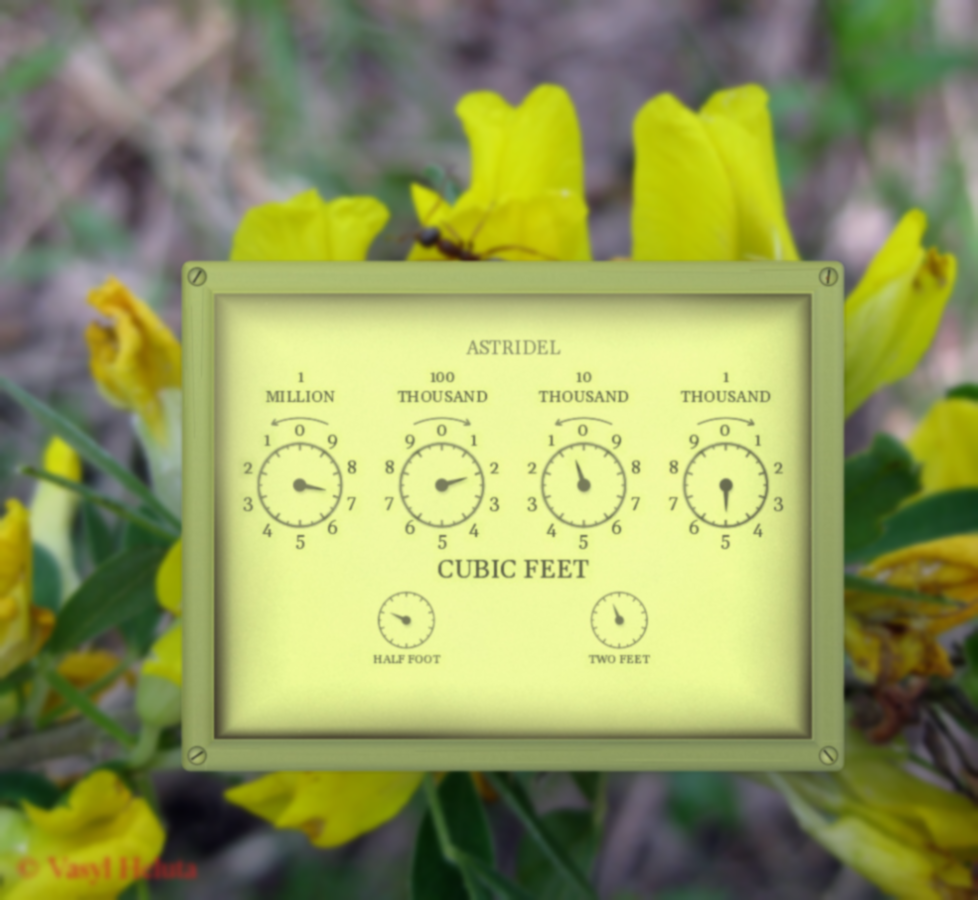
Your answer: 720500 ft³
